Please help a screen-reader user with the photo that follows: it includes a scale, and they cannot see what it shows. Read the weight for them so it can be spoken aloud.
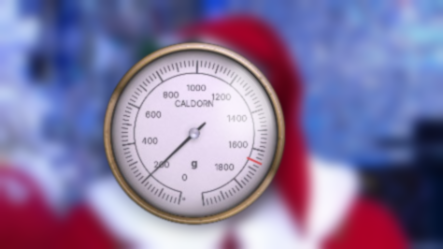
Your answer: 200 g
